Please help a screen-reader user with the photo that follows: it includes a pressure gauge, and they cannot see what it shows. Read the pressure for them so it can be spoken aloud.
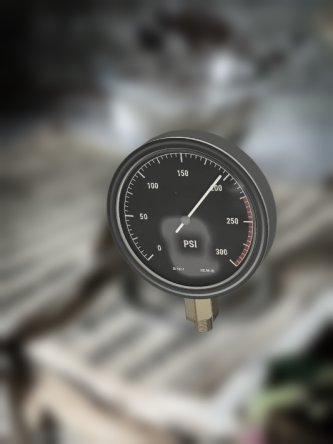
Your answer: 195 psi
